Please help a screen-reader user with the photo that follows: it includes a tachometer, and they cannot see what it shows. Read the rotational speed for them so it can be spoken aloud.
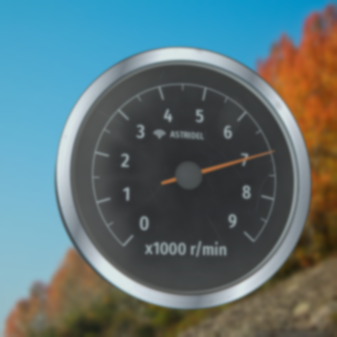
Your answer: 7000 rpm
